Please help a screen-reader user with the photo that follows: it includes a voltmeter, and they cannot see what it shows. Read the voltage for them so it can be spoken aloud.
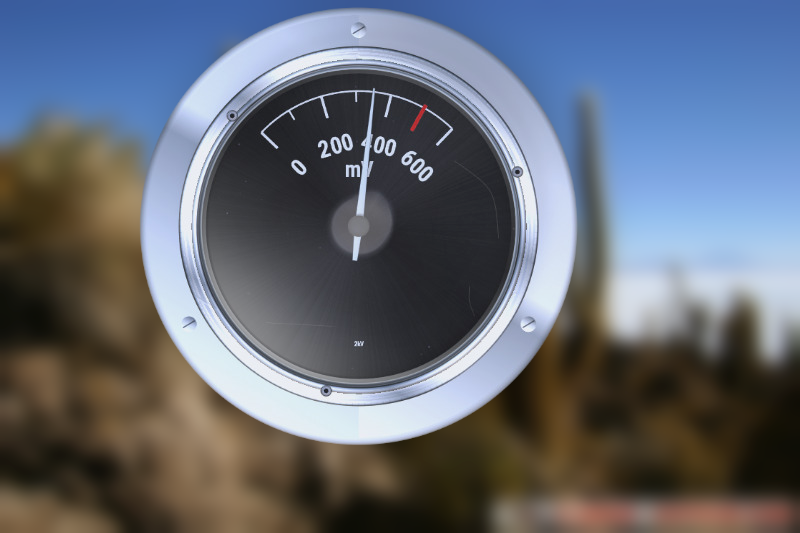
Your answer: 350 mV
